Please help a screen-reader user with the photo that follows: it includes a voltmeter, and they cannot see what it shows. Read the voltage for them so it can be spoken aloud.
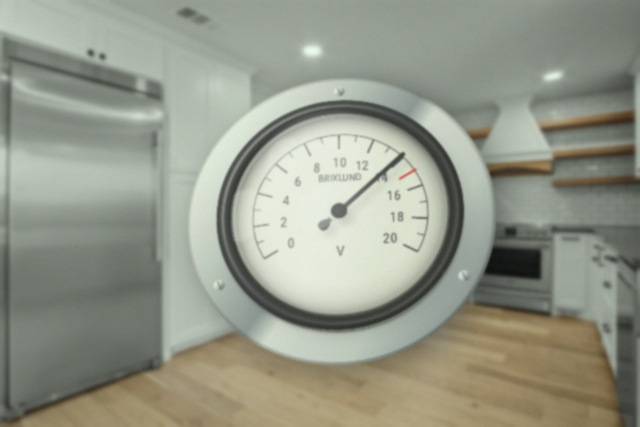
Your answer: 14 V
